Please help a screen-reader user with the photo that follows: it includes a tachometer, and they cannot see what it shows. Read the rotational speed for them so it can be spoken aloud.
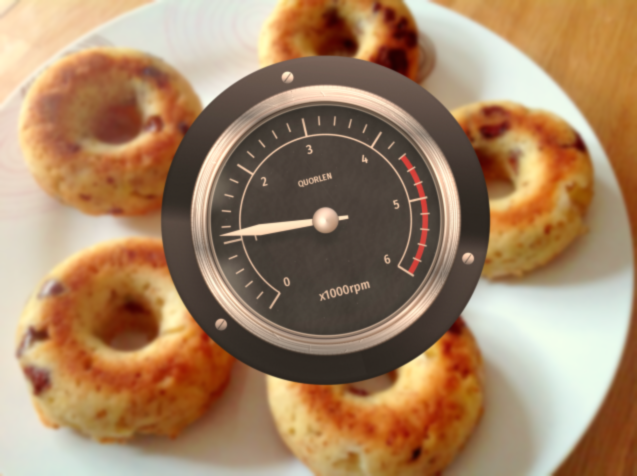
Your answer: 1100 rpm
